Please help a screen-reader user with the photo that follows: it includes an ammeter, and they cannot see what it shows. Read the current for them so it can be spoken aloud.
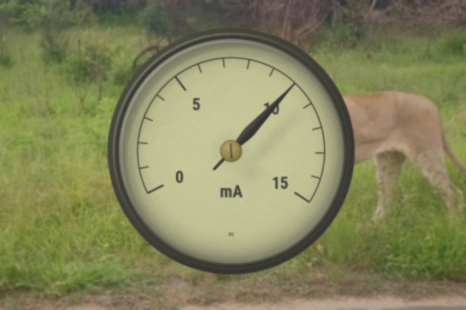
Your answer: 10 mA
